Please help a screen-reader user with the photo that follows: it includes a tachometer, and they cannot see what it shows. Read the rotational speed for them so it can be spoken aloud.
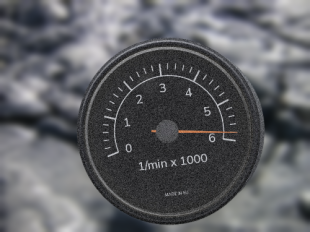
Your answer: 5800 rpm
